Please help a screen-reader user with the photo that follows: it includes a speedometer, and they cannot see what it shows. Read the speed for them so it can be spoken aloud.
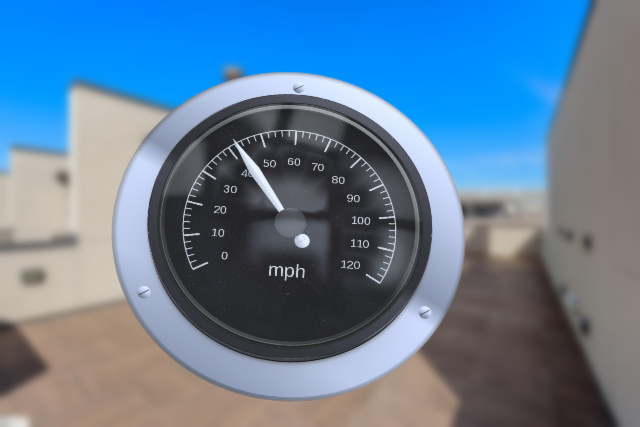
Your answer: 42 mph
